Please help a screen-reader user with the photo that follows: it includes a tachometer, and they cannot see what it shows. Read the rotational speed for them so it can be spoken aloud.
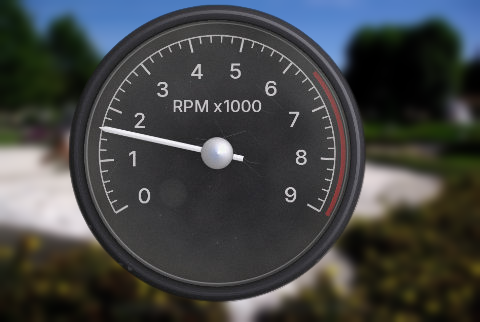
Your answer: 1600 rpm
